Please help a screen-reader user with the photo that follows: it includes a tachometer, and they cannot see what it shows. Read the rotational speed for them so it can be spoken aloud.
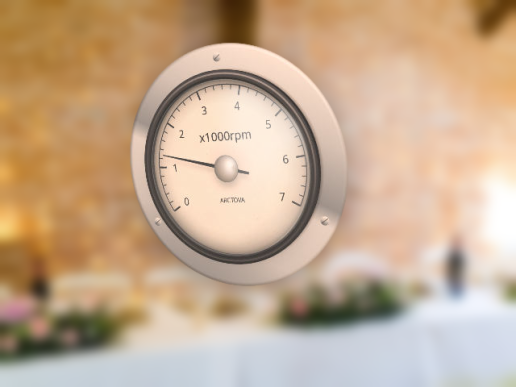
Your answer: 1300 rpm
